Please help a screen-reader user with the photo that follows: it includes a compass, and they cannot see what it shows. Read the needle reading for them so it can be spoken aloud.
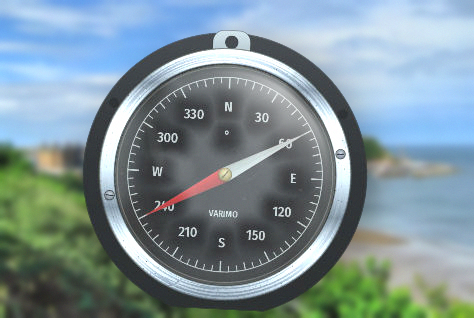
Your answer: 240 °
